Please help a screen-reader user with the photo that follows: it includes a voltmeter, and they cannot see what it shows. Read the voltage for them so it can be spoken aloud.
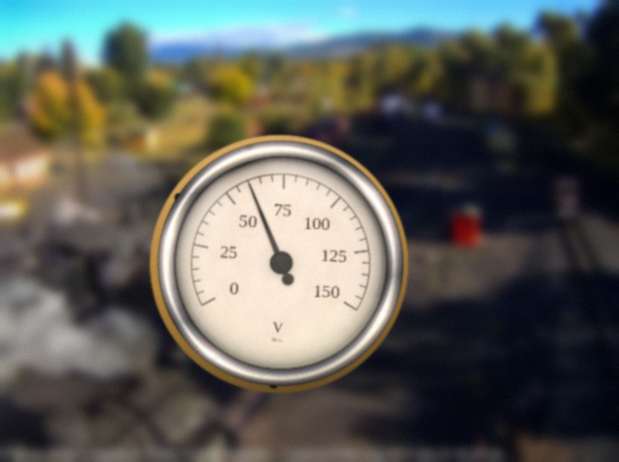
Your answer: 60 V
